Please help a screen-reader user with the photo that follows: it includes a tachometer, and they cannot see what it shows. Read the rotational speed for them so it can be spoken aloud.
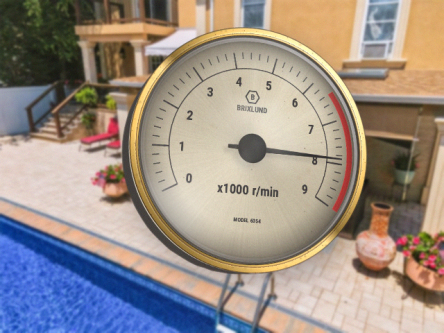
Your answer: 7900 rpm
